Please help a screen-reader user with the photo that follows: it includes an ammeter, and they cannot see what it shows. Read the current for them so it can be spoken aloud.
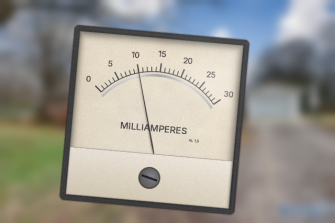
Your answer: 10 mA
